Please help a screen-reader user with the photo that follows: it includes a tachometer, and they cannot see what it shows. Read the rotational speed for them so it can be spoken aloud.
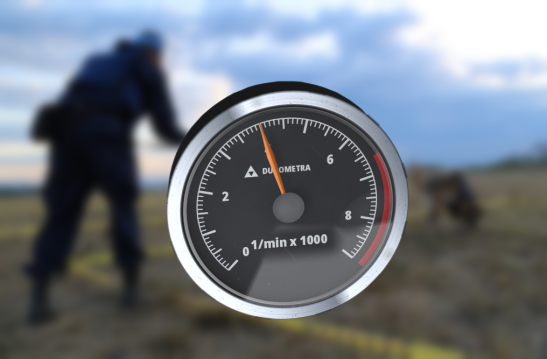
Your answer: 4000 rpm
